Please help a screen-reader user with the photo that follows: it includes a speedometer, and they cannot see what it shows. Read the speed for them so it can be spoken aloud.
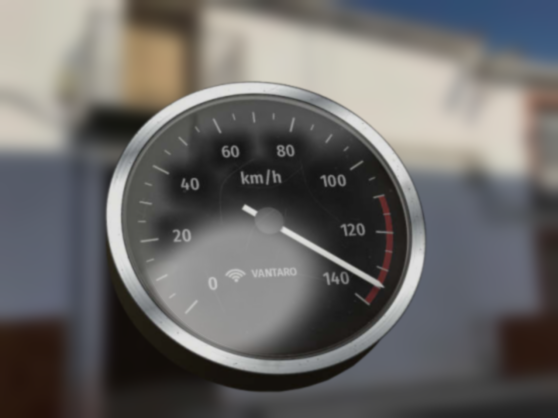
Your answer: 135 km/h
